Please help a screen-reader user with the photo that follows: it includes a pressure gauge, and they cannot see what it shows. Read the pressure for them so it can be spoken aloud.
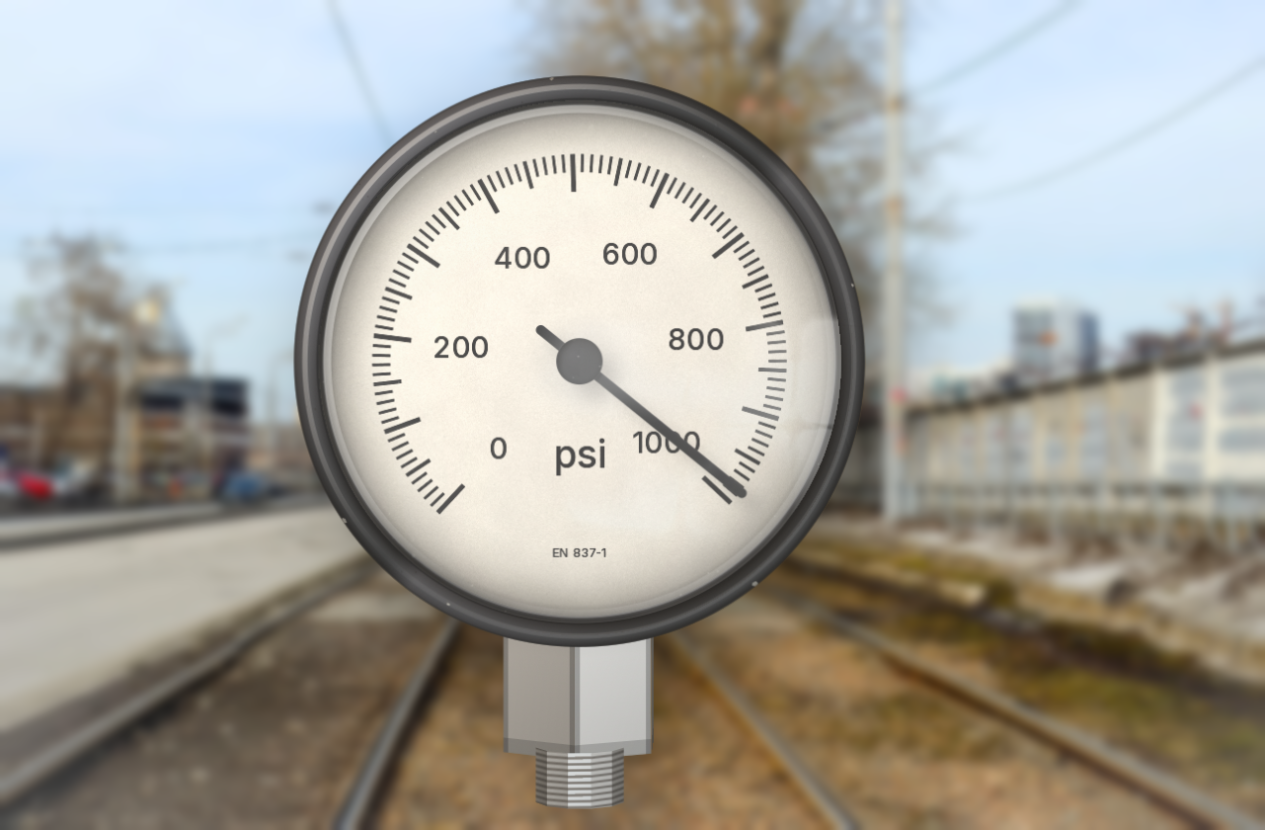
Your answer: 985 psi
